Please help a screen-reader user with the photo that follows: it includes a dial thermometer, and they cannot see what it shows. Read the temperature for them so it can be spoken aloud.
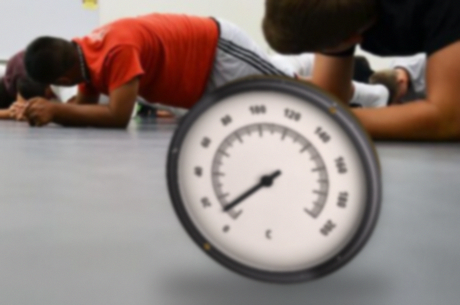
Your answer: 10 °C
